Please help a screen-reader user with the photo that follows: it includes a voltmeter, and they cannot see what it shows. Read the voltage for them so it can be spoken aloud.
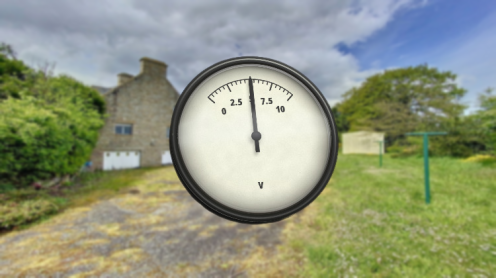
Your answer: 5 V
